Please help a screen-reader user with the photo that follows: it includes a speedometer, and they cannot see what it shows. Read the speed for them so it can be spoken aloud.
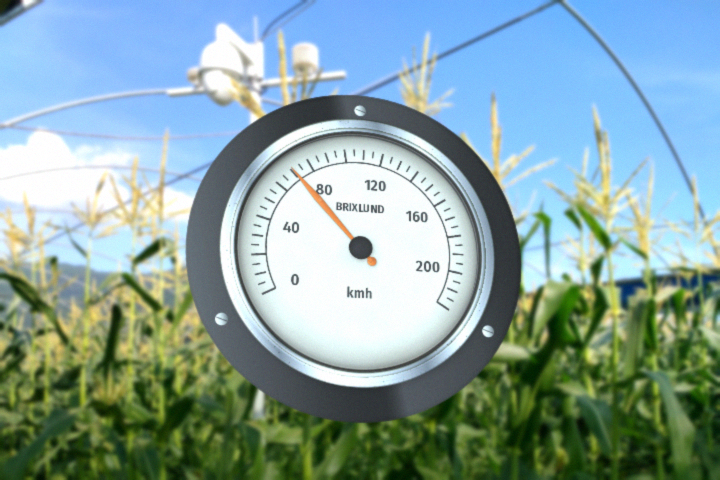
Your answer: 70 km/h
